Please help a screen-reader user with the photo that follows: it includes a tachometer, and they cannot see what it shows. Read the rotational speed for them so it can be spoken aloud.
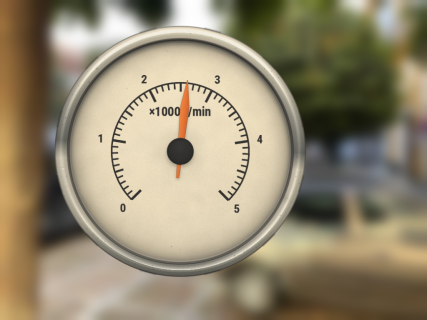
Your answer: 2600 rpm
